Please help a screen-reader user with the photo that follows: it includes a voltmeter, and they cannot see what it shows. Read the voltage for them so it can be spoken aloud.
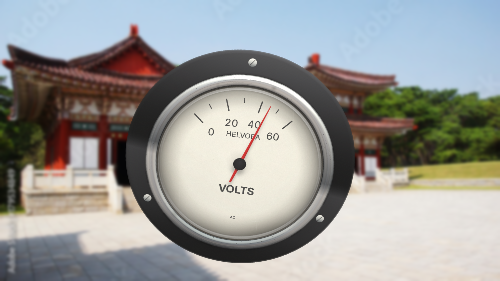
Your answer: 45 V
